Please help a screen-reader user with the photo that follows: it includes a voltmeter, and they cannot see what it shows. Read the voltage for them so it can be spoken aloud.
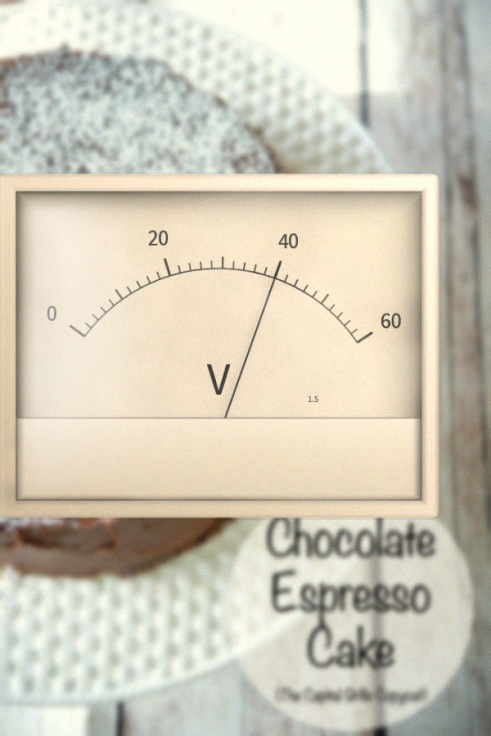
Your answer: 40 V
